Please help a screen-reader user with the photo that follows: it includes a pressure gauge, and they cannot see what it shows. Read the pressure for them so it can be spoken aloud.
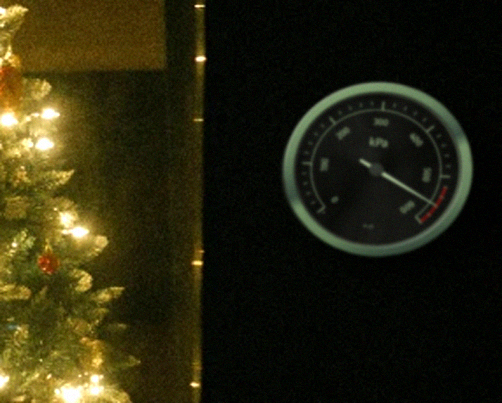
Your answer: 560 kPa
